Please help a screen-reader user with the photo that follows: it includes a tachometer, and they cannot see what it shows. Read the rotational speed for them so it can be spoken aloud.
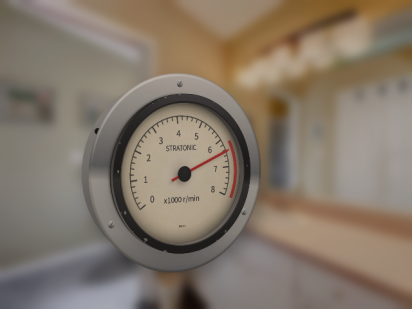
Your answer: 6400 rpm
